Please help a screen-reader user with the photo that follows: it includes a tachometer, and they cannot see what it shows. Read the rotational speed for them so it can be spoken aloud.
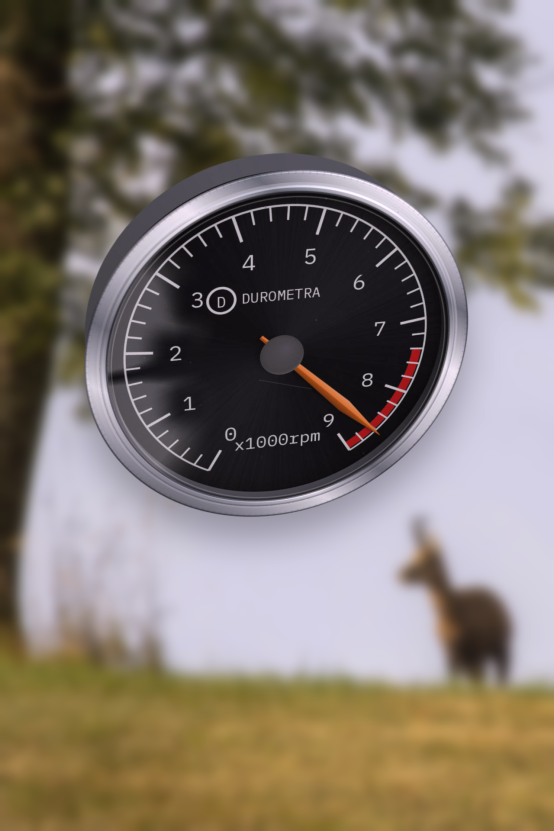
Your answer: 8600 rpm
